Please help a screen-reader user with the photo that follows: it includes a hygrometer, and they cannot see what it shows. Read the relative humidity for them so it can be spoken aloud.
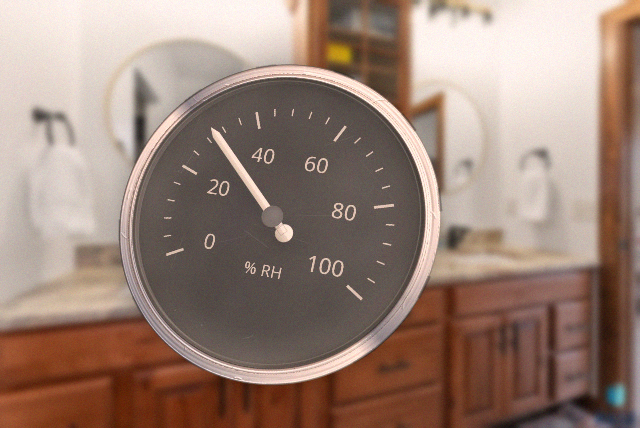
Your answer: 30 %
